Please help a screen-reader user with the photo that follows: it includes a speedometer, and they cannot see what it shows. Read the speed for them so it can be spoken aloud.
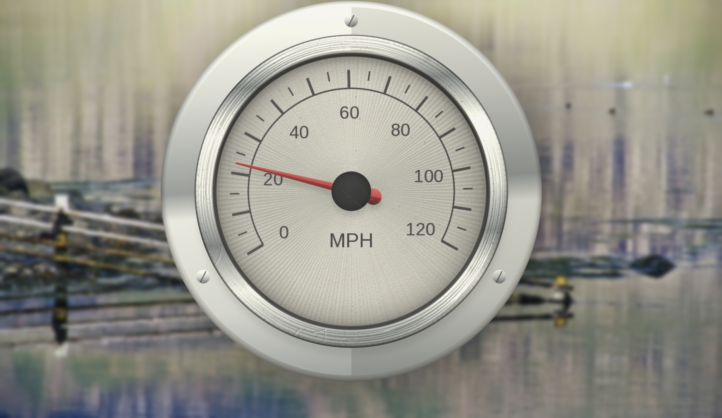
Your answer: 22.5 mph
